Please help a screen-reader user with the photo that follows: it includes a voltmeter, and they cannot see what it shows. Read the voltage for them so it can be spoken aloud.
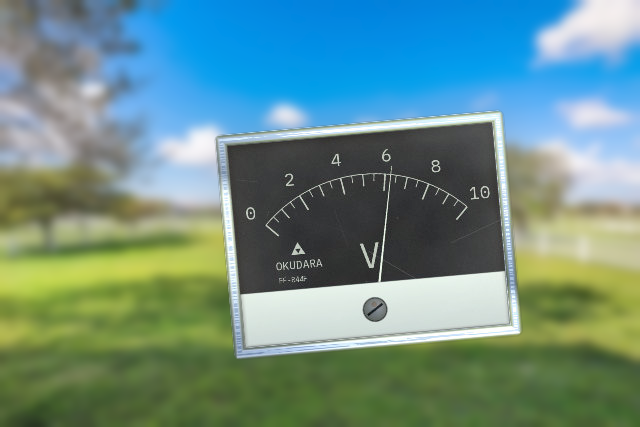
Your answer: 6.25 V
